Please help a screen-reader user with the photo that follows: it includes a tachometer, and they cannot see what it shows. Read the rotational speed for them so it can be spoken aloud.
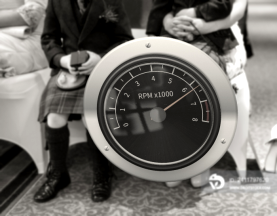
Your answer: 6250 rpm
